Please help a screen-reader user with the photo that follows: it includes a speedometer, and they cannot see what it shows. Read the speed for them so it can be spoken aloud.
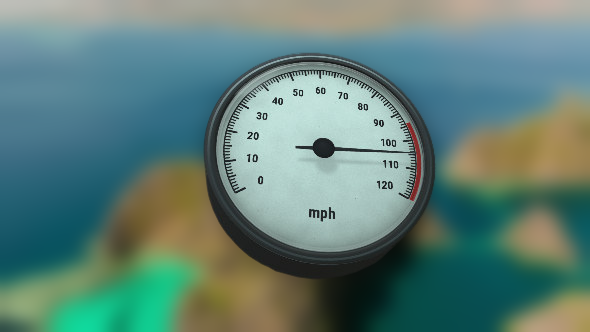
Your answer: 105 mph
